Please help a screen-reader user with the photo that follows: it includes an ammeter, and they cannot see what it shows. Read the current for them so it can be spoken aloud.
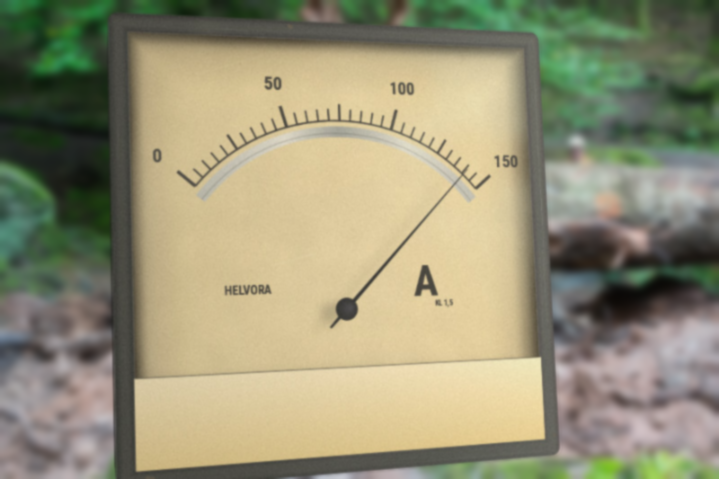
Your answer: 140 A
